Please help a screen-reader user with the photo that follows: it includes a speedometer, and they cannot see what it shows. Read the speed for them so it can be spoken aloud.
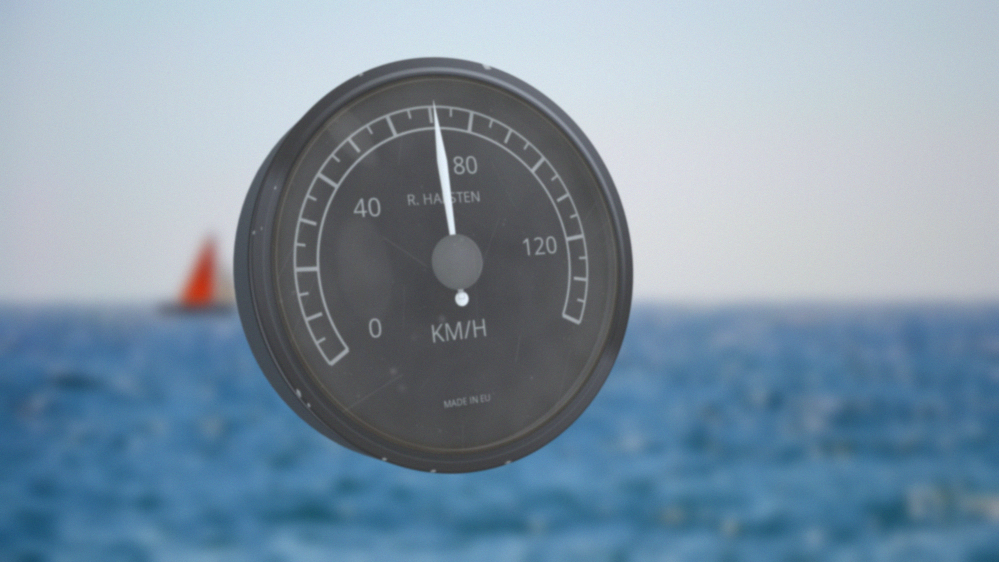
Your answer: 70 km/h
